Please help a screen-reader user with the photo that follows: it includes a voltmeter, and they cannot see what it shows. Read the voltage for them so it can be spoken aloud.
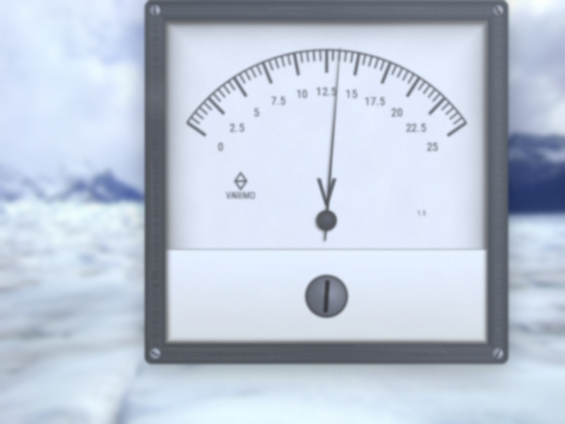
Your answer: 13.5 V
